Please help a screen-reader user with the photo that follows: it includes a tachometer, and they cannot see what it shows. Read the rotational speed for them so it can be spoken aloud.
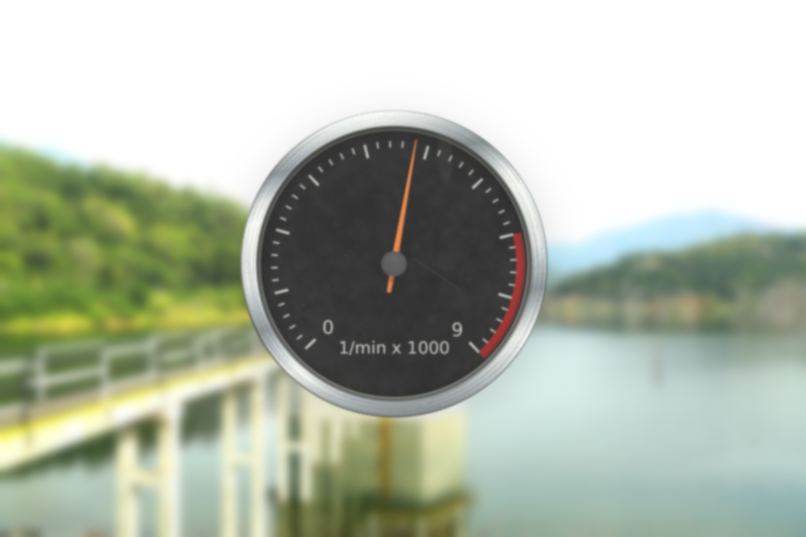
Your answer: 4800 rpm
